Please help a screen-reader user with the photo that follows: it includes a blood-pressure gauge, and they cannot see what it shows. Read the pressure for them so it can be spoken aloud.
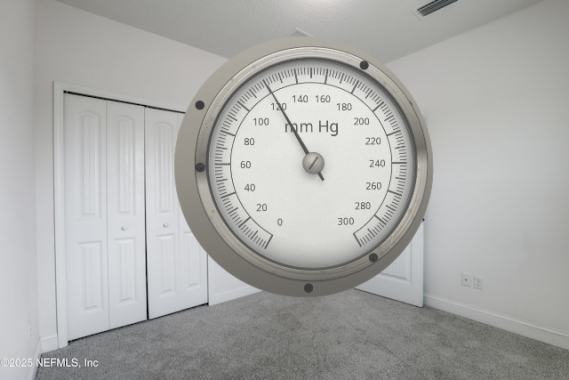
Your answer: 120 mmHg
